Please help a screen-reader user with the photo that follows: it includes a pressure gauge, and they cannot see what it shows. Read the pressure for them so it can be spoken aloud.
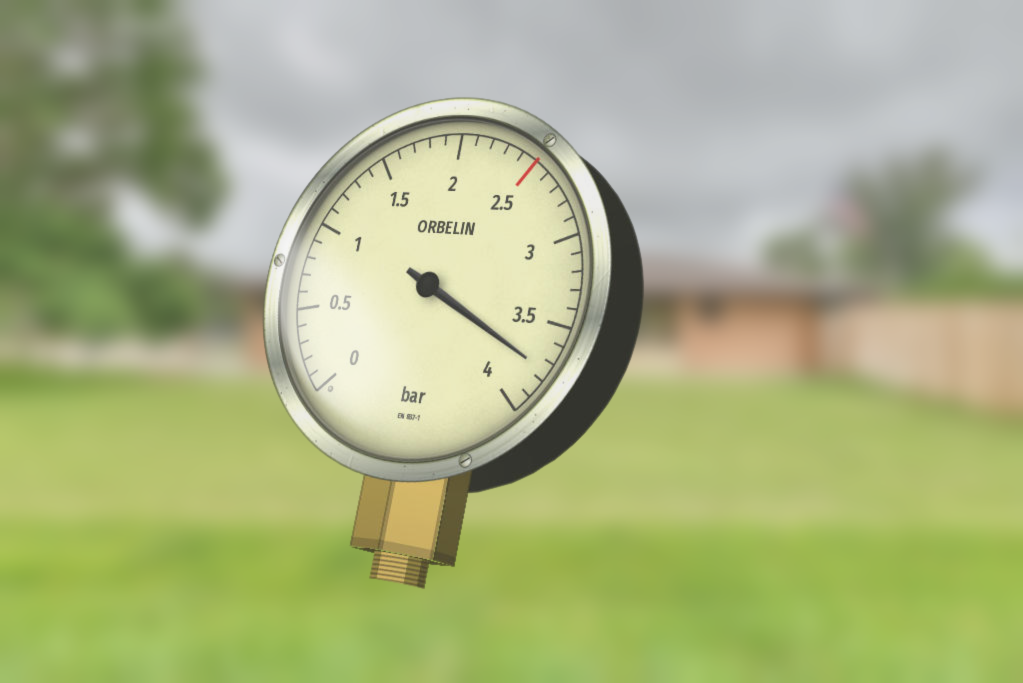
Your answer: 3.75 bar
